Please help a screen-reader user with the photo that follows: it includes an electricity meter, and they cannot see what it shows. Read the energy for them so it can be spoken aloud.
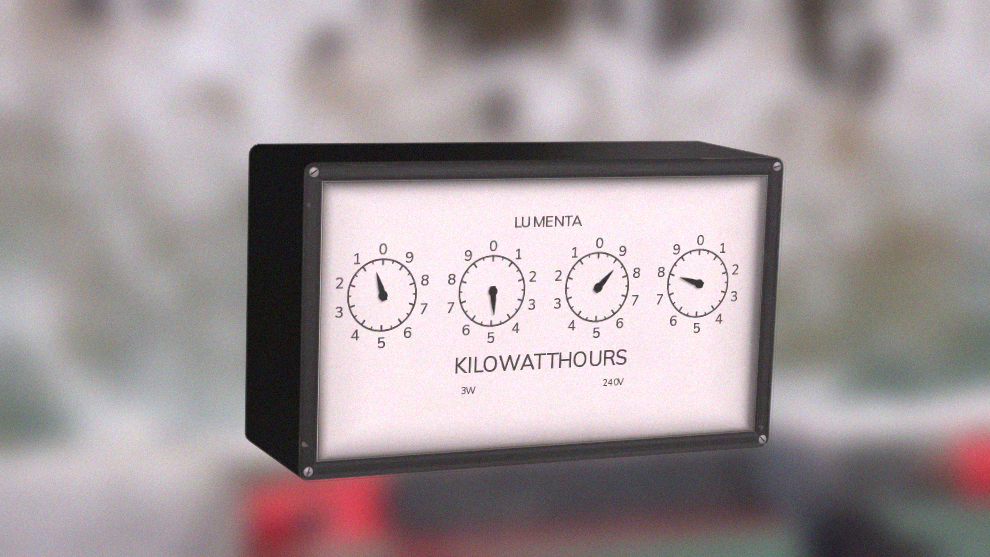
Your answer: 488 kWh
